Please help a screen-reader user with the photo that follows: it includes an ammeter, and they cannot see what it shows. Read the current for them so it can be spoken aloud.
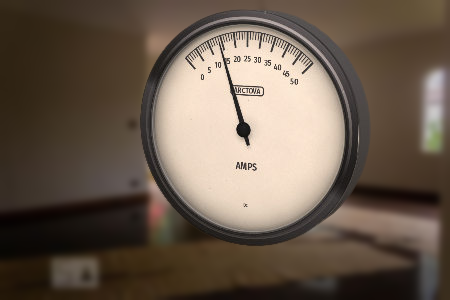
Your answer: 15 A
